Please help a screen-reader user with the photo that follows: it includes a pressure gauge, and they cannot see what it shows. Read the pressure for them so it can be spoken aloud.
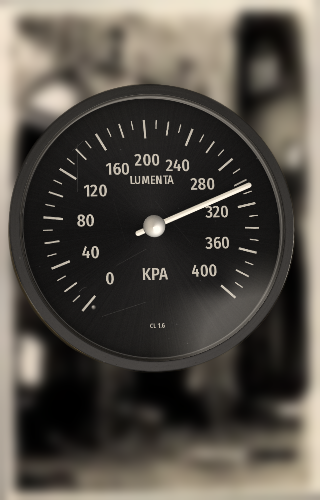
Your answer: 305 kPa
